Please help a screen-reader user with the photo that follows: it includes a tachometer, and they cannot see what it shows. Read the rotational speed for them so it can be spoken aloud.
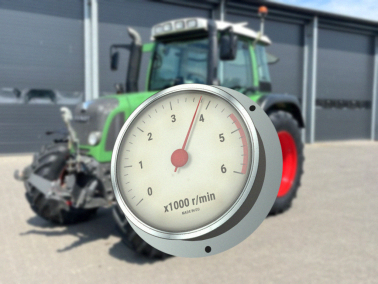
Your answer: 3800 rpm
